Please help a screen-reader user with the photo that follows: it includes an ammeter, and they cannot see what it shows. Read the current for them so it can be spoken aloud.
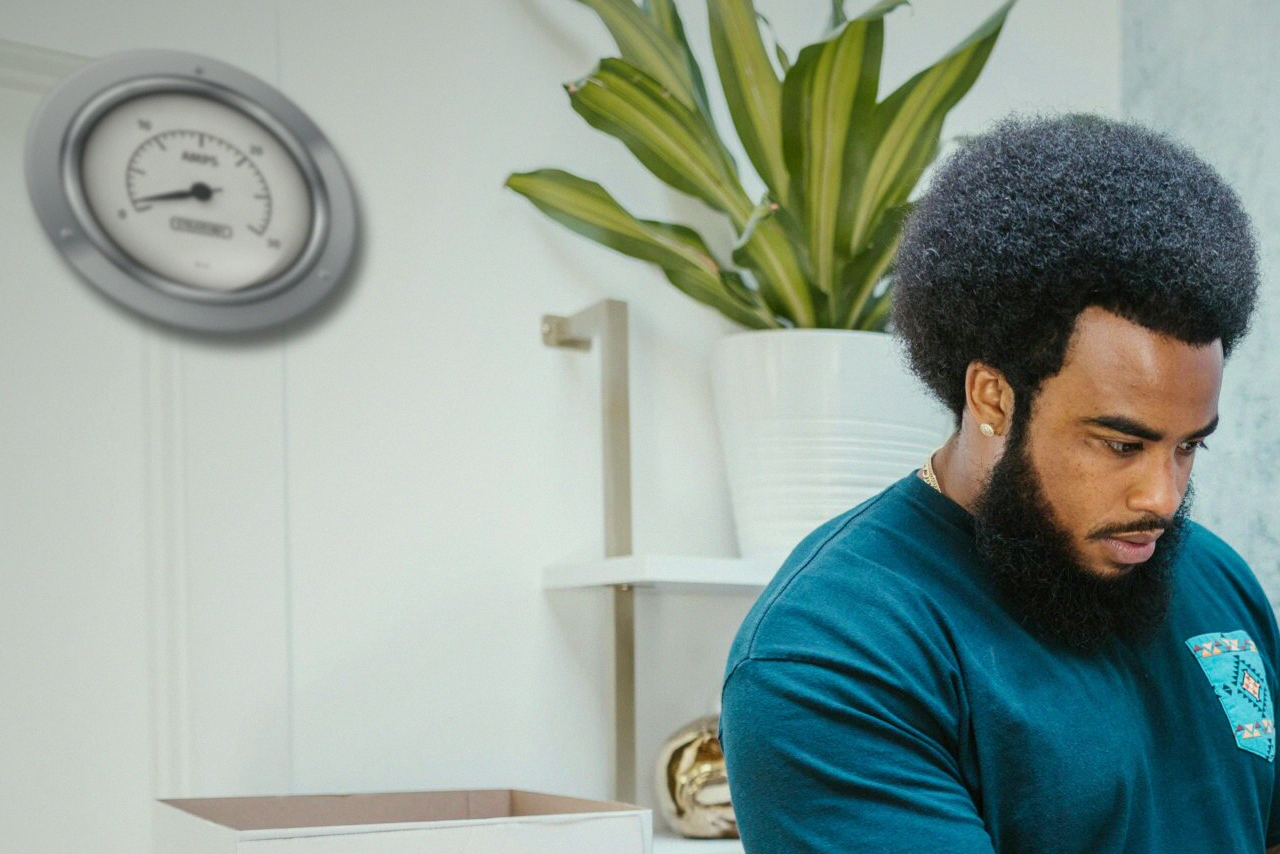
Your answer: 1 A
